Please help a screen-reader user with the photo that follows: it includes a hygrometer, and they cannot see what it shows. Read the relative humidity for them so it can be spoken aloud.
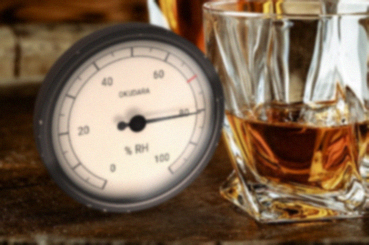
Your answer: 80 %
